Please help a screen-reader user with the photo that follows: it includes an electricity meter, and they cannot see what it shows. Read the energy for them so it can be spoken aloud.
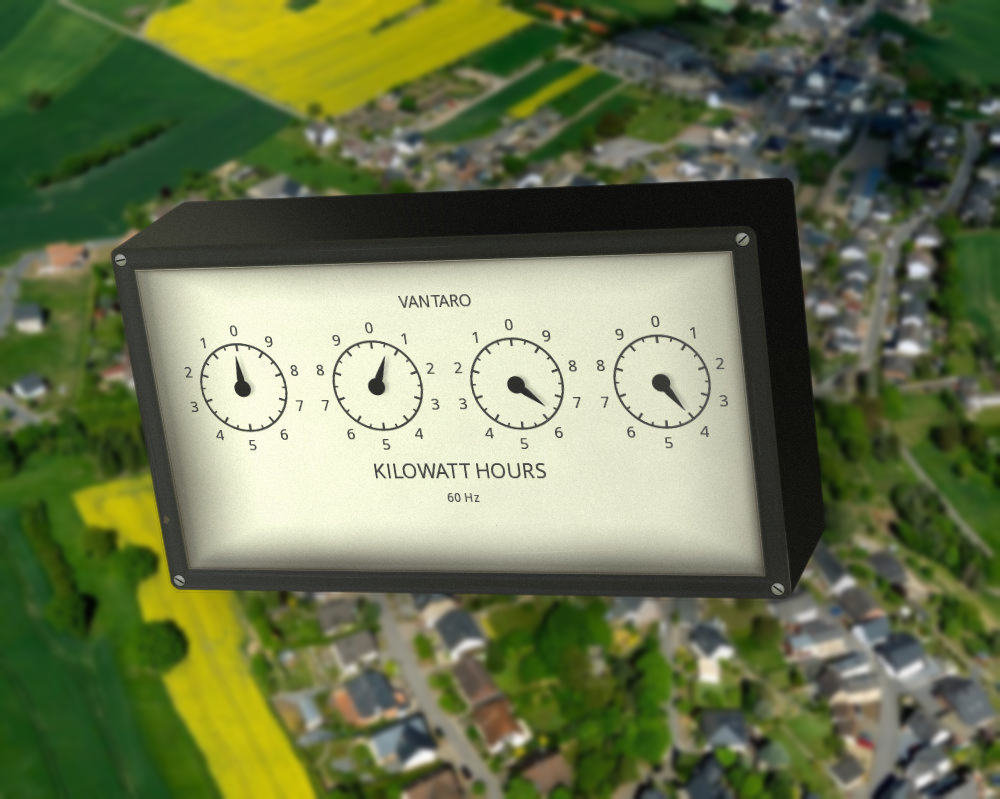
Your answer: 64 kWh
